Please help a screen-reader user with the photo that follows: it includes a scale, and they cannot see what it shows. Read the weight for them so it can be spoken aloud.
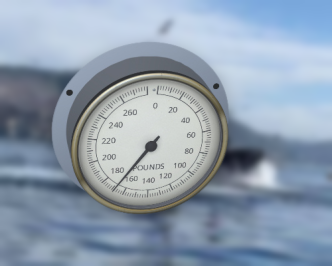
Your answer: 170 lb
